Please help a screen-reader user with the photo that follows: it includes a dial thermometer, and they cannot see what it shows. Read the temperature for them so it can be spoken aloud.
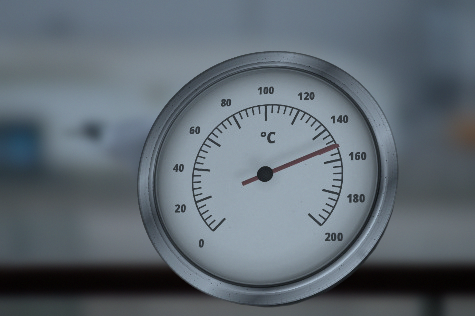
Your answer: 152 °C
